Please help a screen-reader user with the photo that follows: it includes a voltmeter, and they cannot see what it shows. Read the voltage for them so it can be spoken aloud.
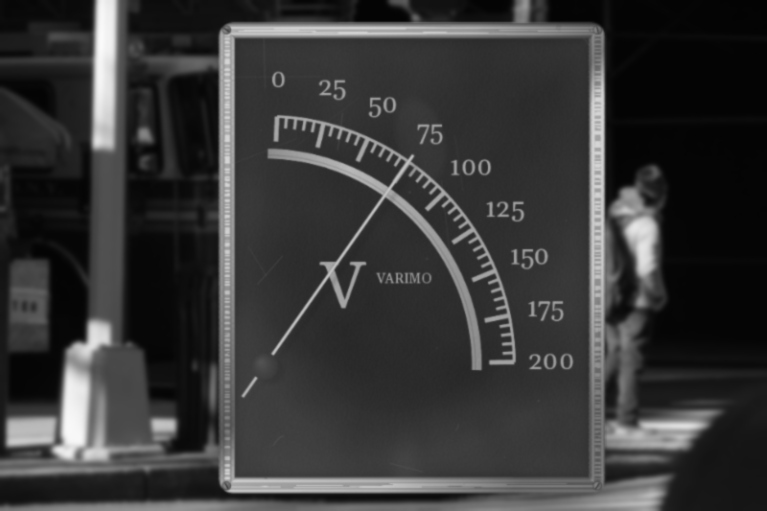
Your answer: 75 V
